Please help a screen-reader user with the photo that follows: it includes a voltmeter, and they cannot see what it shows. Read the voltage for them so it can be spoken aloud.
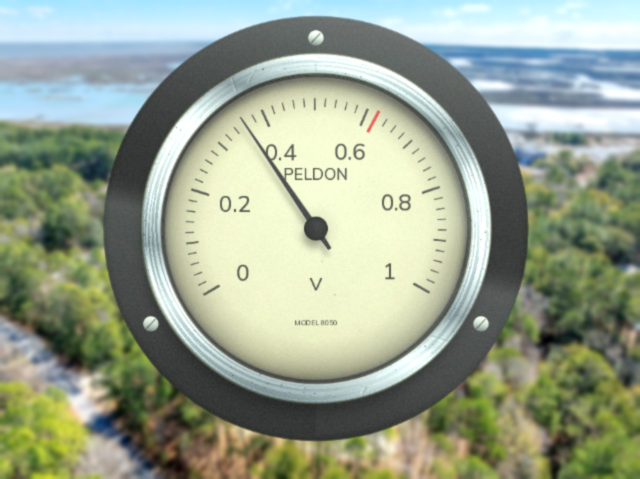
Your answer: 0.36 V
